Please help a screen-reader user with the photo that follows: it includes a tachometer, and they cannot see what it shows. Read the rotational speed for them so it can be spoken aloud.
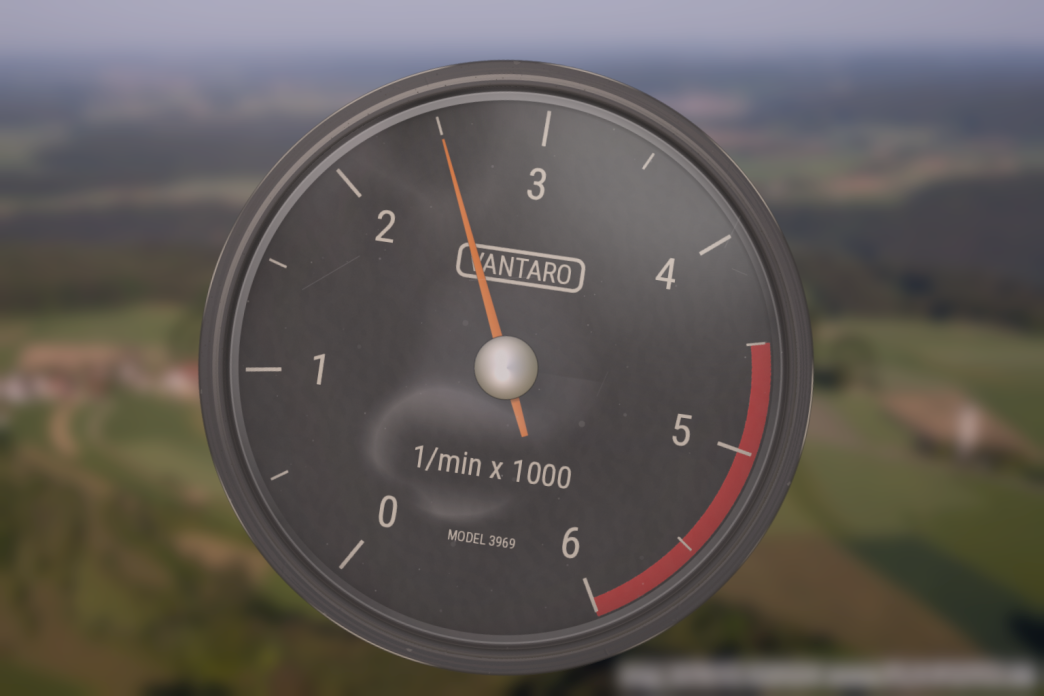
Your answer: 2500 rpm
